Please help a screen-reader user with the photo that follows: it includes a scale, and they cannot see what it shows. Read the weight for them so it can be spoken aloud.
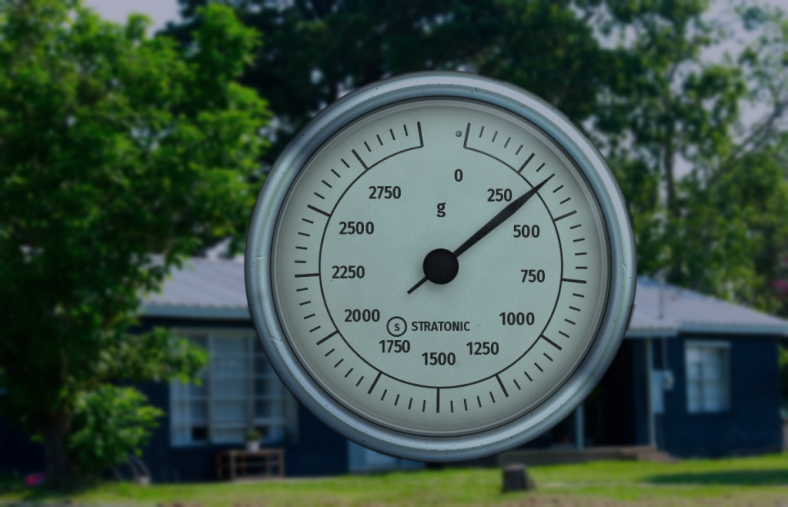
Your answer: 350 g
